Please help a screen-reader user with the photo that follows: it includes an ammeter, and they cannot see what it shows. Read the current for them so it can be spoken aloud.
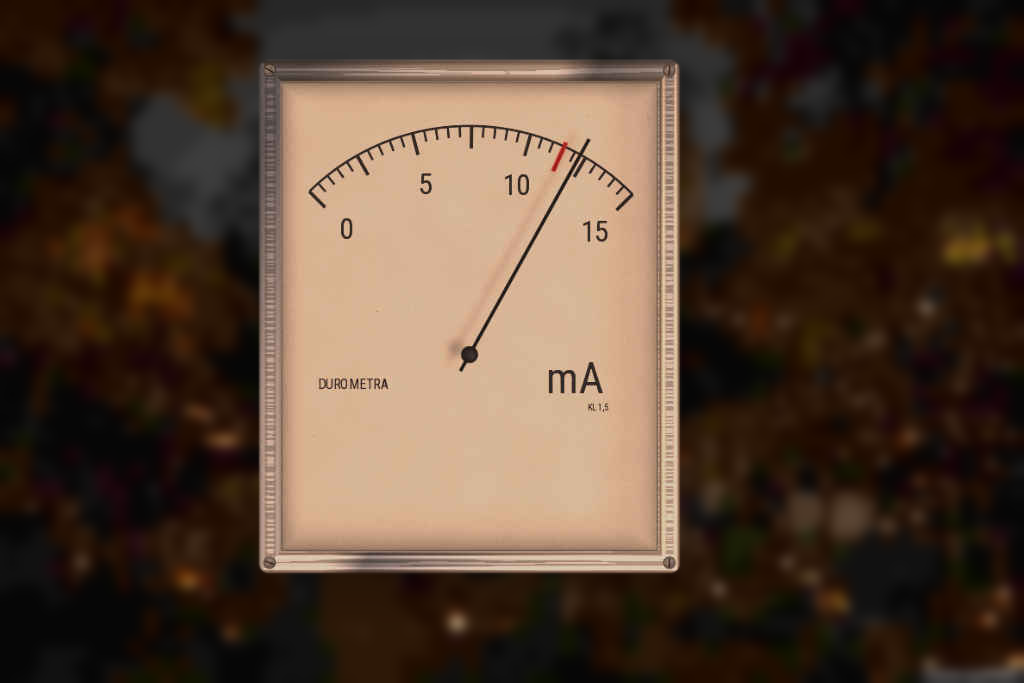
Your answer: 12.25 mA
